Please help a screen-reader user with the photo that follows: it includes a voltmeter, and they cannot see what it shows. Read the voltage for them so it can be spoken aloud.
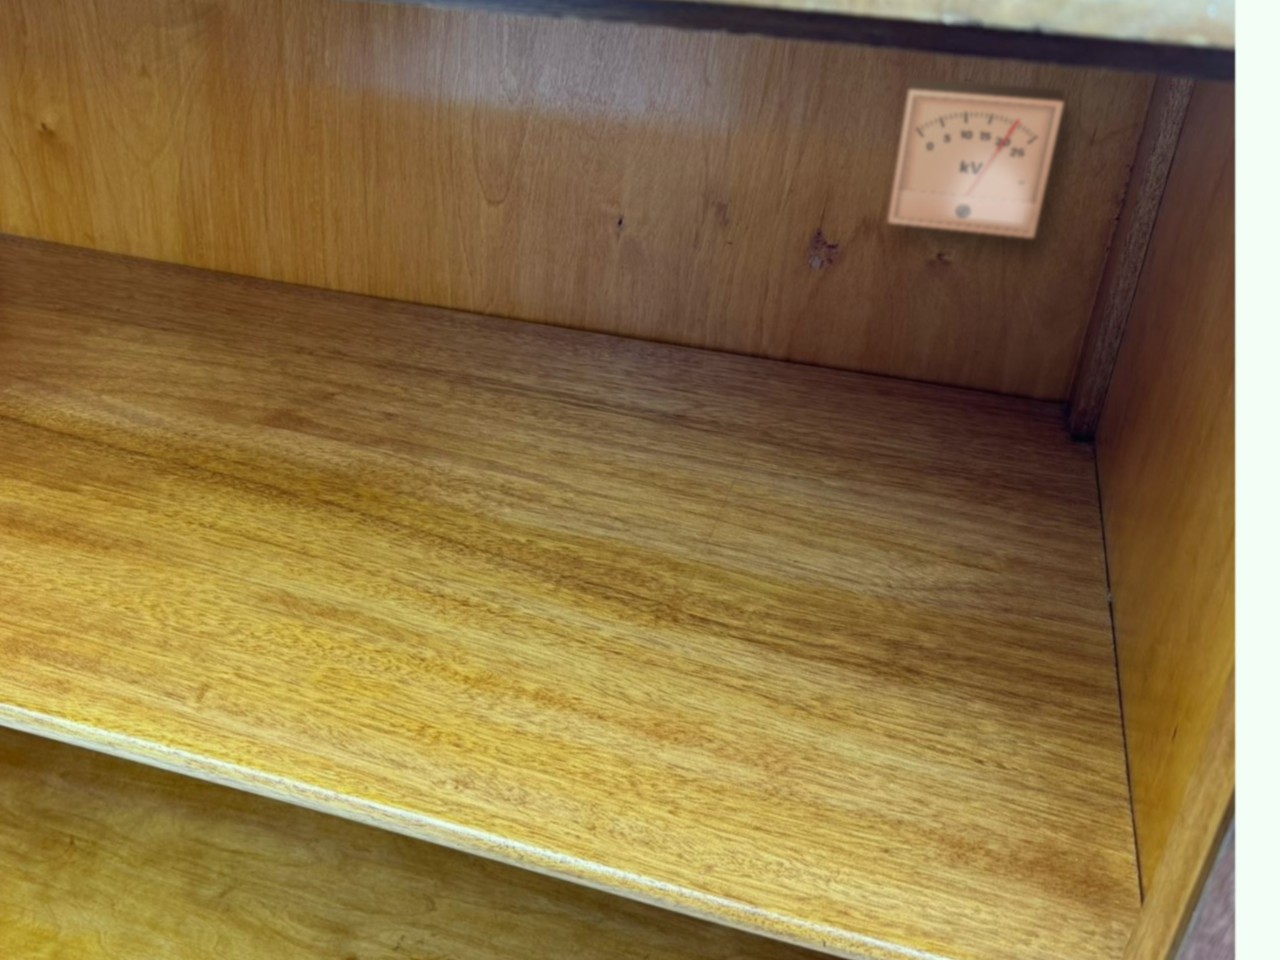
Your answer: 20 kV
